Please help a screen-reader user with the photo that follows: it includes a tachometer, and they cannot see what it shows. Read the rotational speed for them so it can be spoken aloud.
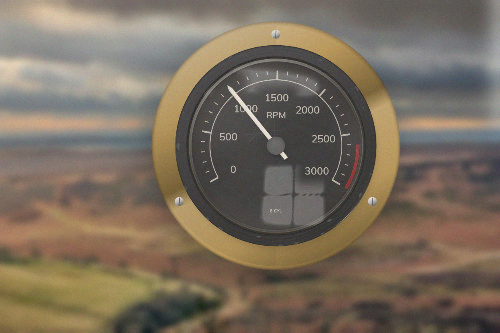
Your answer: 1000 rpm
